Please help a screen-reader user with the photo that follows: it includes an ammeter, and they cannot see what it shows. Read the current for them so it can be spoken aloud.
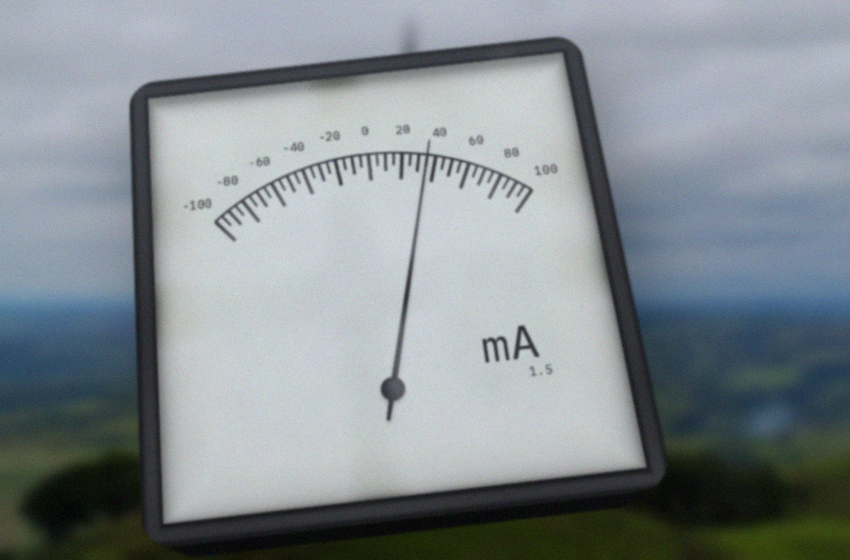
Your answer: 35 mA
